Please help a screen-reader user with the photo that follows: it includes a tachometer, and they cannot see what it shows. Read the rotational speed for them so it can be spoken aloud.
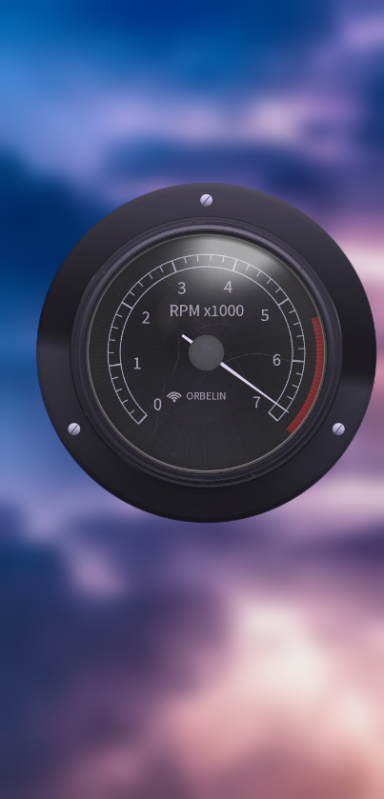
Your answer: 6800 rpm
